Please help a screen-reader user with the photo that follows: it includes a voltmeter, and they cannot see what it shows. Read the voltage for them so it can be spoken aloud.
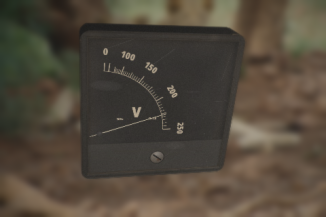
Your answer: 225 V
